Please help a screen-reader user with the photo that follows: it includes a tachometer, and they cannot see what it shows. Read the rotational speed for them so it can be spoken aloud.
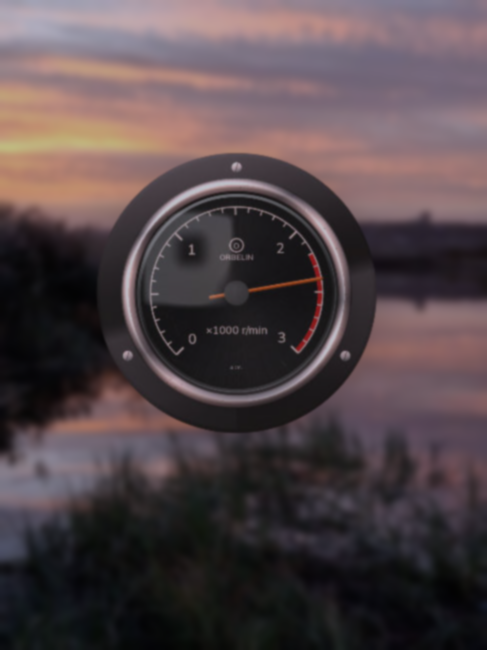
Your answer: 2400 rpm
